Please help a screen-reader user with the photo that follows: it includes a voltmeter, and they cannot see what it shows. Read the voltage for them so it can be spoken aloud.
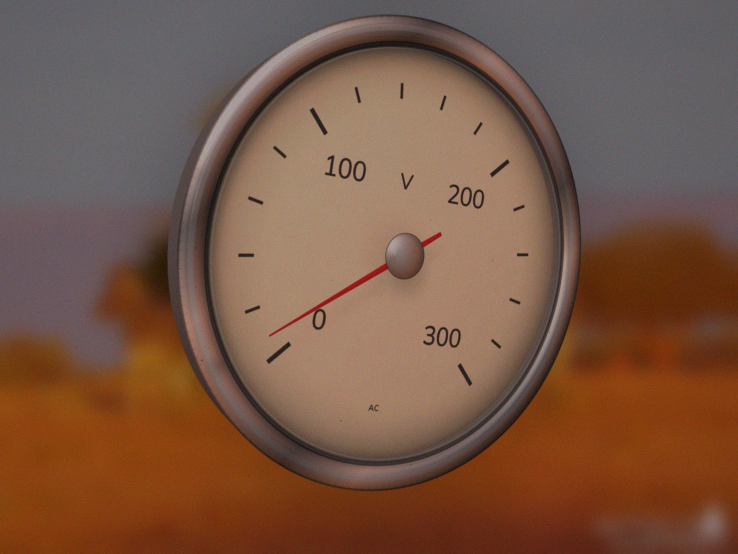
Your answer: 10 V
